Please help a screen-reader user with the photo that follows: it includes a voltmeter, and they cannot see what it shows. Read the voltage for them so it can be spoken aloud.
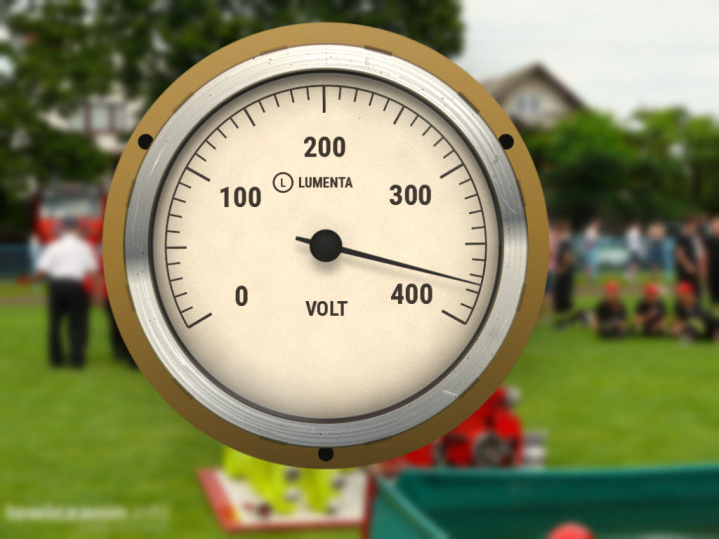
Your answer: 375 V
